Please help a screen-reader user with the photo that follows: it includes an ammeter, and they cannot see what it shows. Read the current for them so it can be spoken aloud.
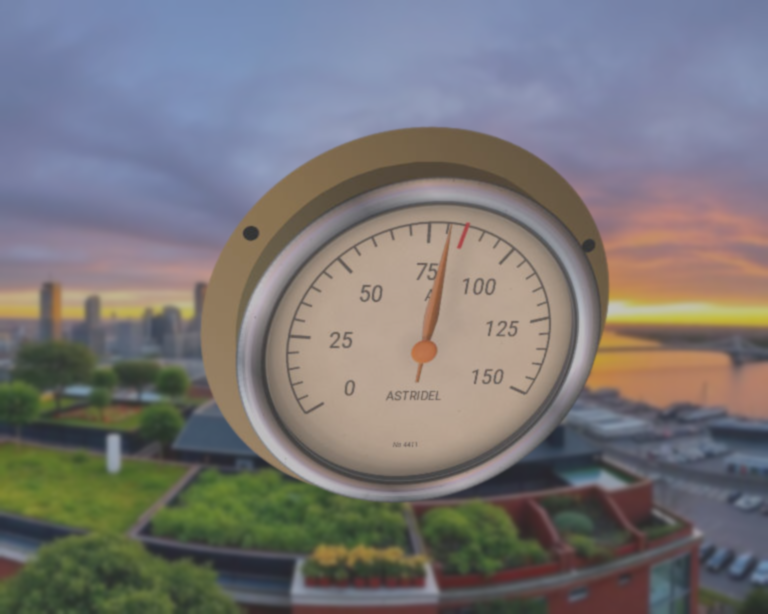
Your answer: 80 A
